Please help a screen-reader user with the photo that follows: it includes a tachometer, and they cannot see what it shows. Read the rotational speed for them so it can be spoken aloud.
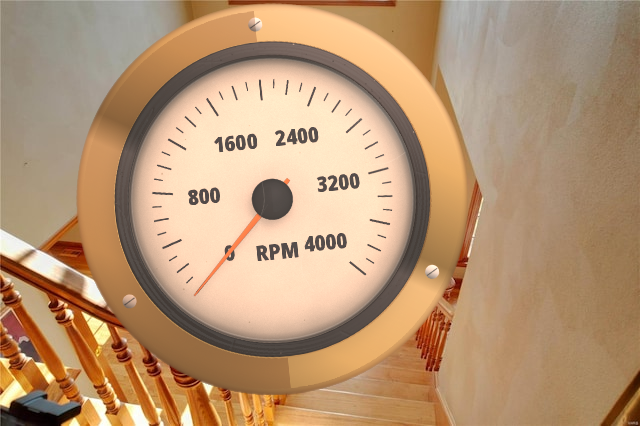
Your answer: 0 rpm
